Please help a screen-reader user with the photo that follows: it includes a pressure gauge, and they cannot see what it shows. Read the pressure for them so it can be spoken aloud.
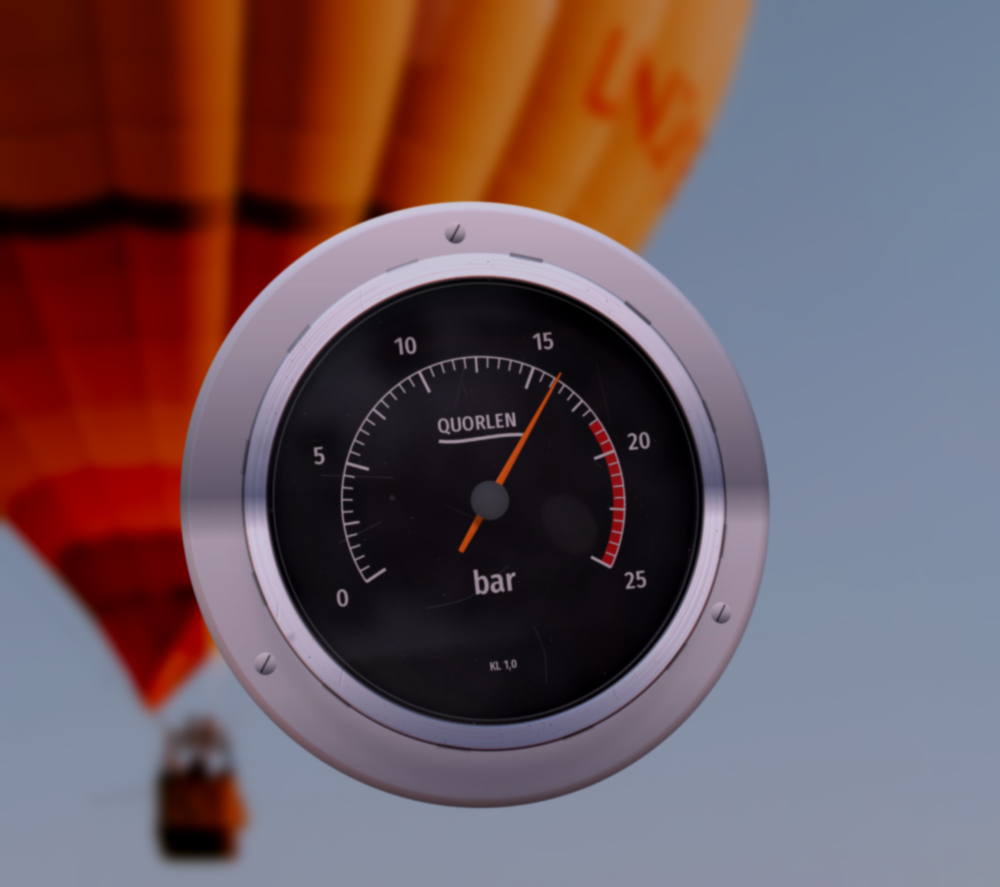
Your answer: 16 bar
